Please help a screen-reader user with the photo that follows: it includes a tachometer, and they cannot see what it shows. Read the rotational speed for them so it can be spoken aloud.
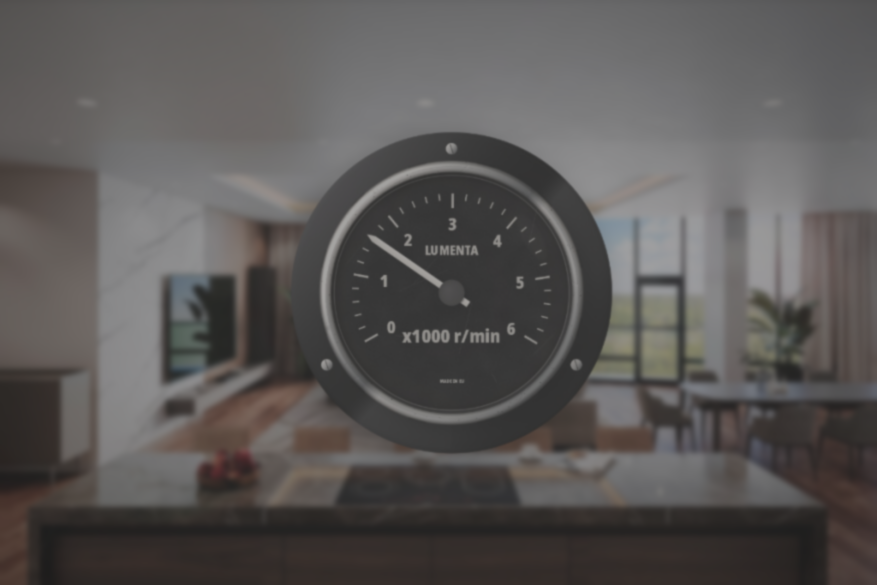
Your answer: 1600 rpm
